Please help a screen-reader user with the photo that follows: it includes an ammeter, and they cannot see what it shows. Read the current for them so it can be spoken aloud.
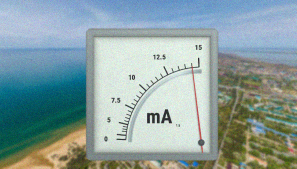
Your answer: 14.5 mA
